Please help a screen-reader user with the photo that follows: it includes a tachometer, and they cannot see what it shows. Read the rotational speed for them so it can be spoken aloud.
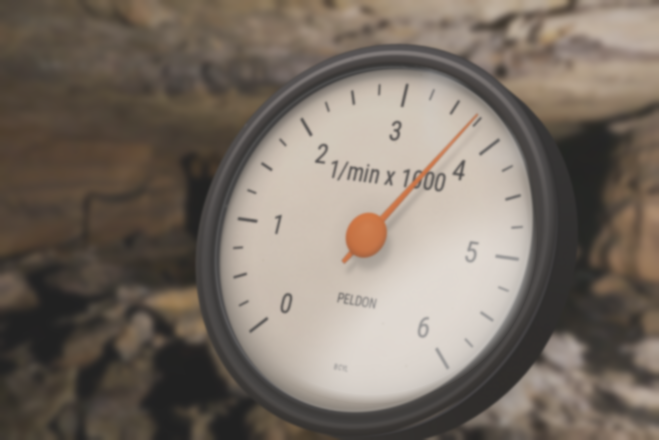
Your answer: 3750 rpm
